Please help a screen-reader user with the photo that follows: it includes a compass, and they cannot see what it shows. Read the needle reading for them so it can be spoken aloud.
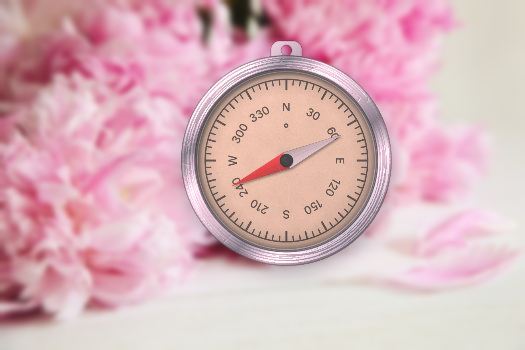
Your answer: 245 °
